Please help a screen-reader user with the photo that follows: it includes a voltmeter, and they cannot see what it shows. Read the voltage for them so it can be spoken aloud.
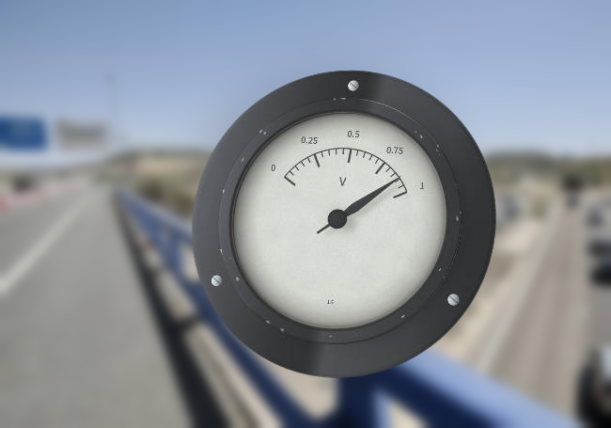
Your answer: 0.9 V
